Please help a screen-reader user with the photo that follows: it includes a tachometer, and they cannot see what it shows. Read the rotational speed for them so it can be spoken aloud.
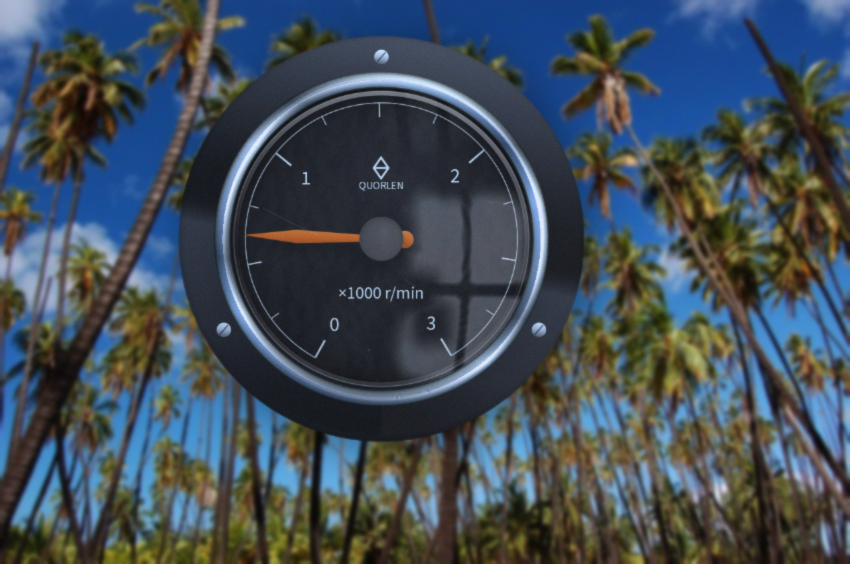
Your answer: 625 rpm
